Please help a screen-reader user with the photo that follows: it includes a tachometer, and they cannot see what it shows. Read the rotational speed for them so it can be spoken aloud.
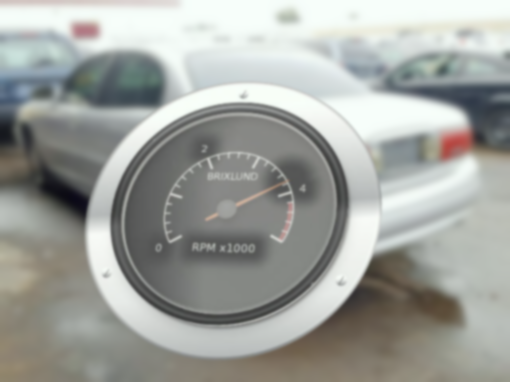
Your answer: 3800 rpm
